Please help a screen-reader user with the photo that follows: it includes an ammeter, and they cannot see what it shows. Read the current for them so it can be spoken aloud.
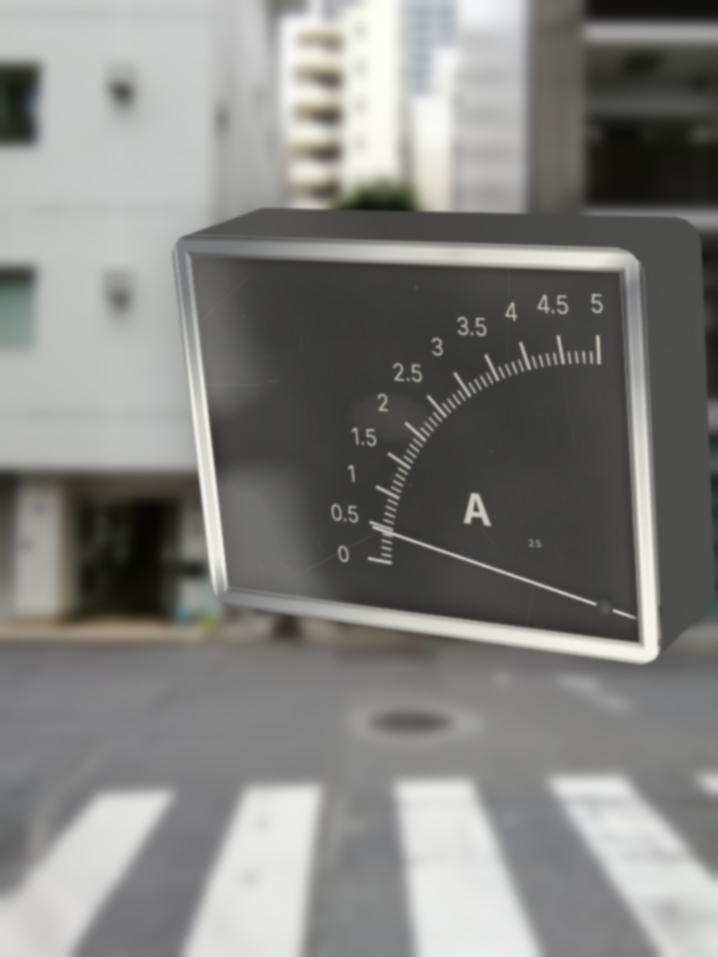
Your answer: 0.5 A
